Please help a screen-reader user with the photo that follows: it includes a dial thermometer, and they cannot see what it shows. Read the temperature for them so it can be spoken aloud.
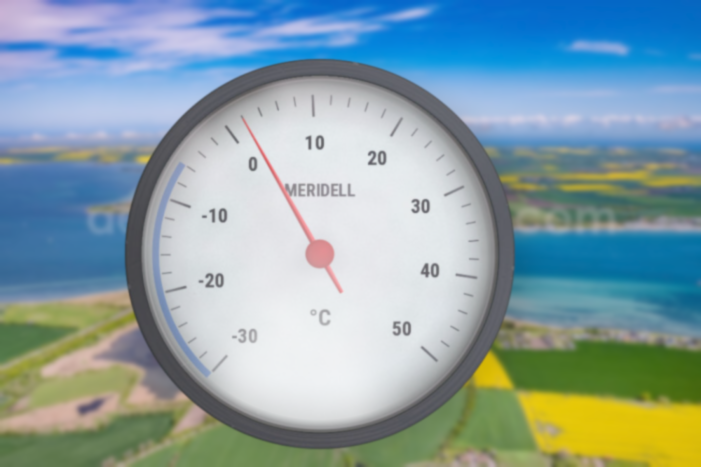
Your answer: 2 °C
